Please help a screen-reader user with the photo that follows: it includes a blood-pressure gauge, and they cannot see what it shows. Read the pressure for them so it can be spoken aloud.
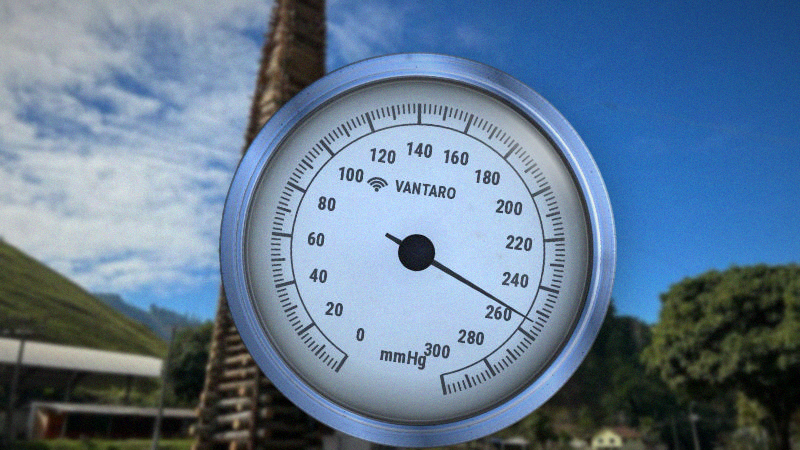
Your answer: 254 mmHg
